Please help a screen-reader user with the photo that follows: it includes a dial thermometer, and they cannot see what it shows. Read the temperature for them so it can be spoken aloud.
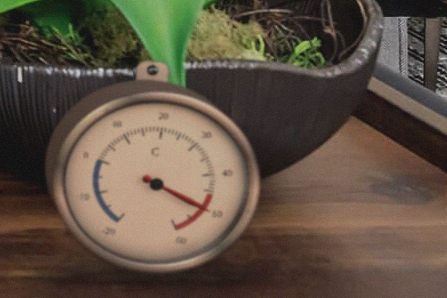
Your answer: 50 °C
